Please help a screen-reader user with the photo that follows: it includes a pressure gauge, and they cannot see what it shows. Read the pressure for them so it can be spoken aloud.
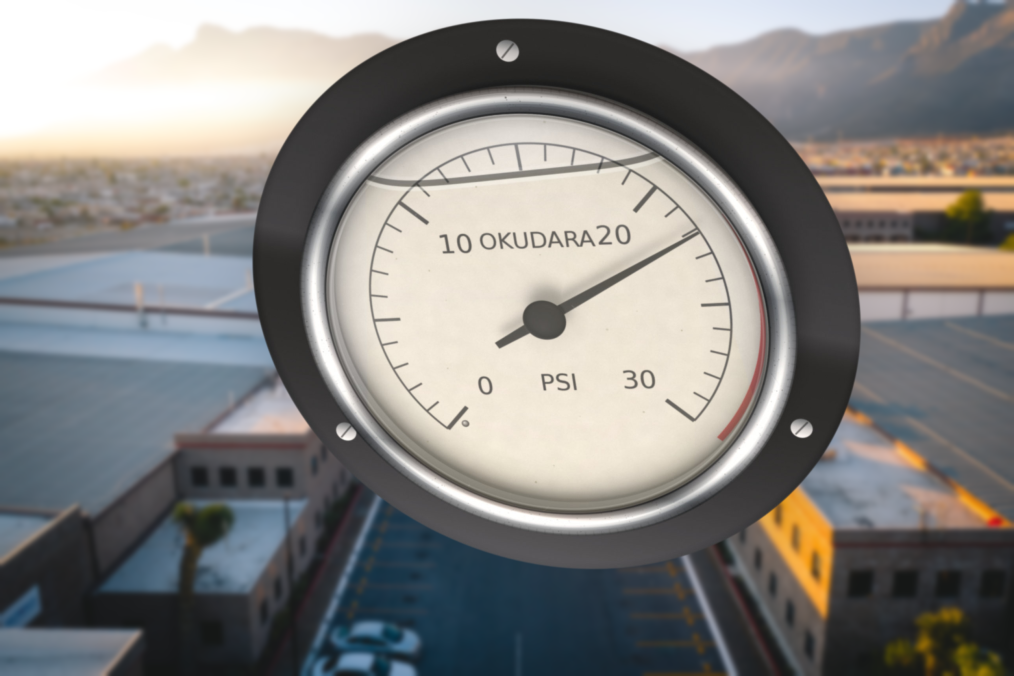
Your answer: 22 psi
